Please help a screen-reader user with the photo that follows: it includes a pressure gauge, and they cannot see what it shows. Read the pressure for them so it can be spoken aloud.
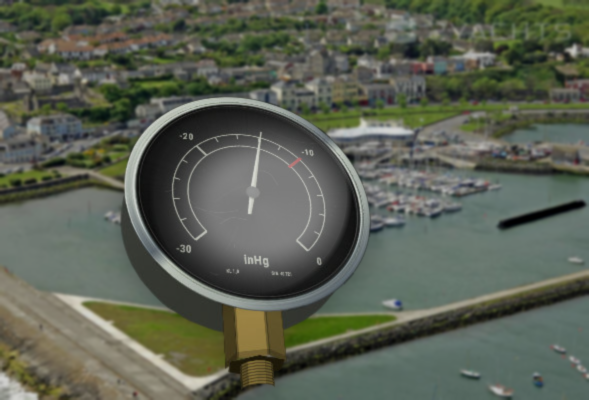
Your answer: -14 inHg
